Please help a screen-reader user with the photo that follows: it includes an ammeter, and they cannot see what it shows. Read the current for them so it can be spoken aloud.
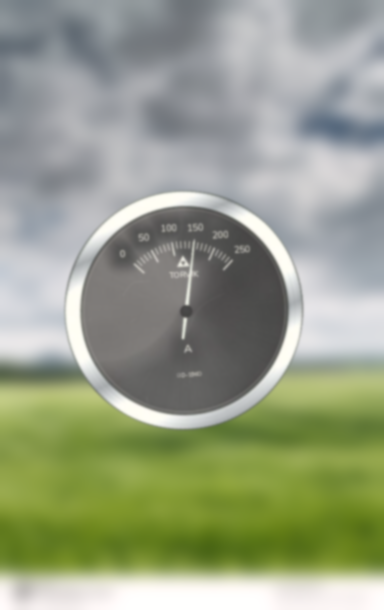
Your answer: 150 A
